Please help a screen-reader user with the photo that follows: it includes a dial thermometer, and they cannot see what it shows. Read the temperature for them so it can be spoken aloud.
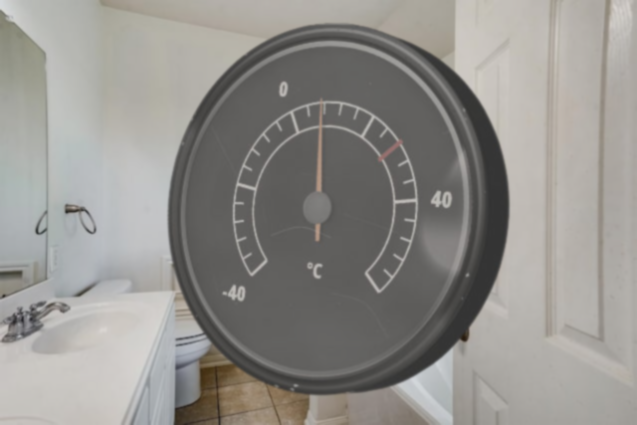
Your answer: 8 °C
